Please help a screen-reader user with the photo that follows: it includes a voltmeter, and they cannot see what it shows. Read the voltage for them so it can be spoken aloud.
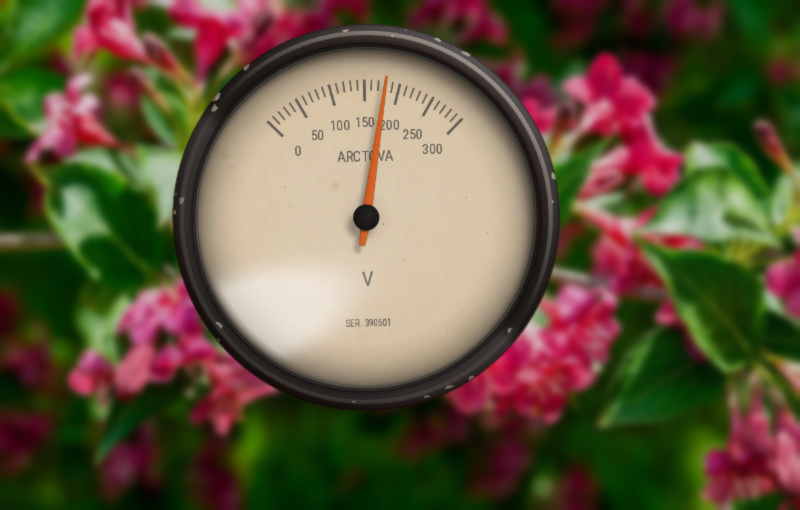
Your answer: 180 V
